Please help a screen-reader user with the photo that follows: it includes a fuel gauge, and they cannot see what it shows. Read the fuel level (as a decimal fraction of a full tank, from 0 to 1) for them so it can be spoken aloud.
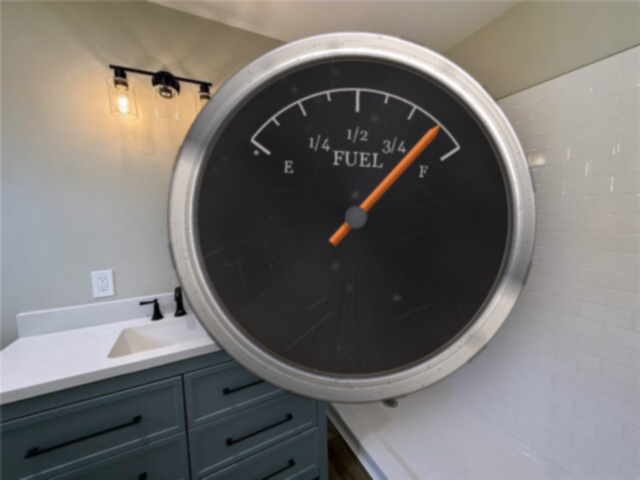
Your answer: 0.875
